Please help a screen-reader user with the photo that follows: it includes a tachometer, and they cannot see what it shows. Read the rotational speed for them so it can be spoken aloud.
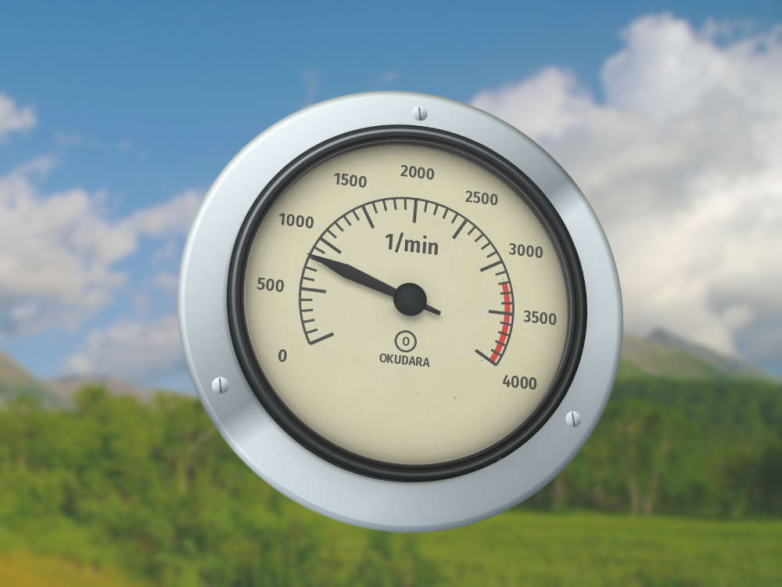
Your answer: 800 rpm
